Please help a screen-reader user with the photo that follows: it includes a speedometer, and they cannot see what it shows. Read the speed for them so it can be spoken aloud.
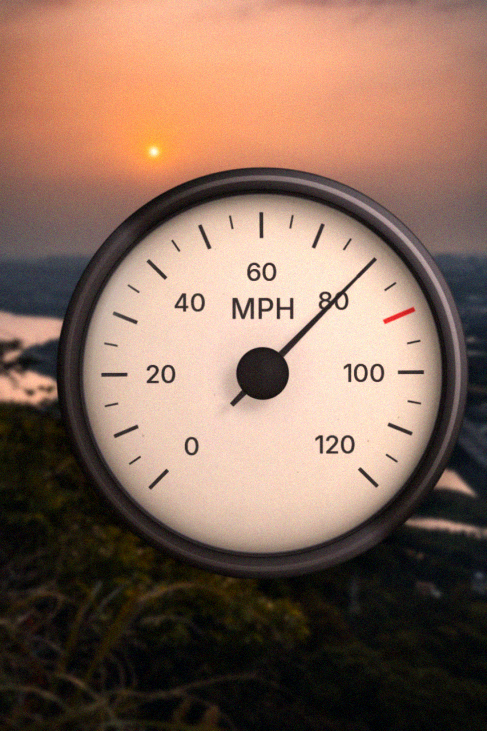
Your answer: 80 mph
